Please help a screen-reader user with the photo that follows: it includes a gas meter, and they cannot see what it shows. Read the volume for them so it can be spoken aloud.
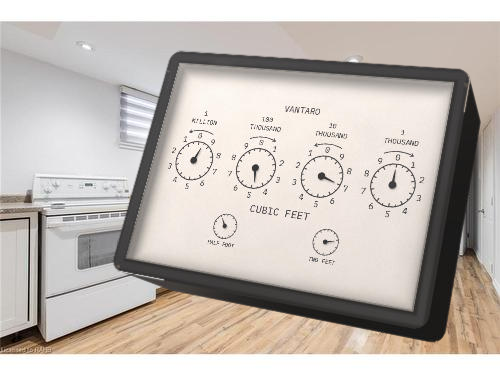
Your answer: 947000 ft³
